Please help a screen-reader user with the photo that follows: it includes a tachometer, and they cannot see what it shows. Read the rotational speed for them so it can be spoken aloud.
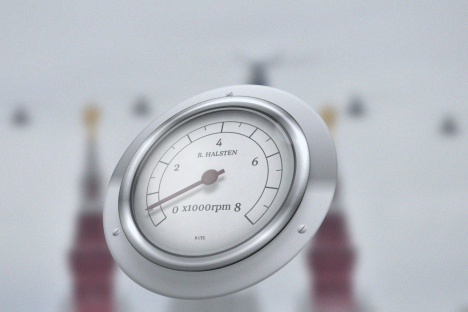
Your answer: 500 rpm
